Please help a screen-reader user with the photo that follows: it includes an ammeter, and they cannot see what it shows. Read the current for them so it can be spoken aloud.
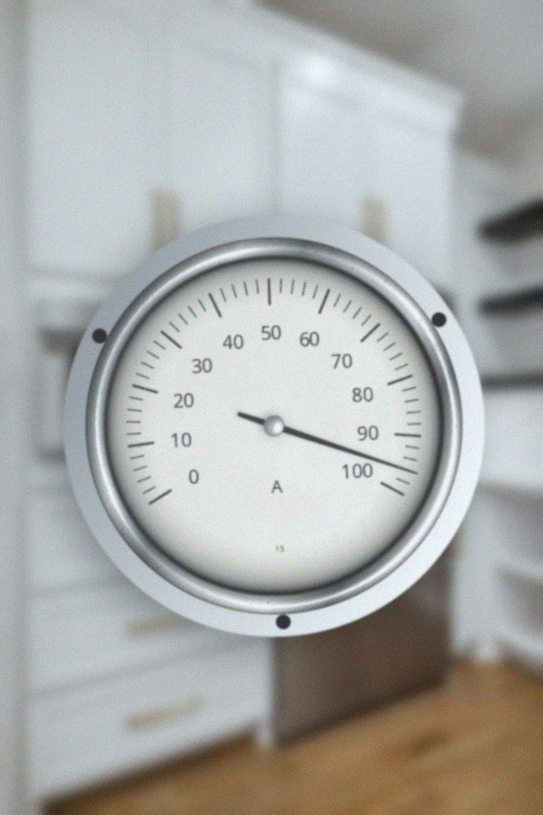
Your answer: 96 A
